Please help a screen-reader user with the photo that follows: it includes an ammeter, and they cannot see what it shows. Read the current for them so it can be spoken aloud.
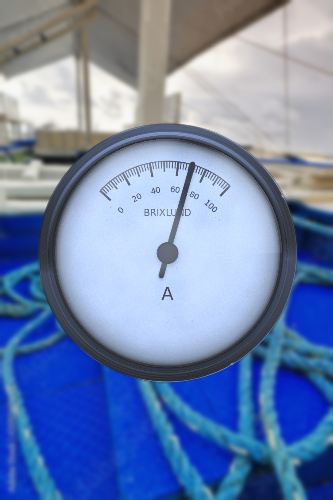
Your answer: 70 A
